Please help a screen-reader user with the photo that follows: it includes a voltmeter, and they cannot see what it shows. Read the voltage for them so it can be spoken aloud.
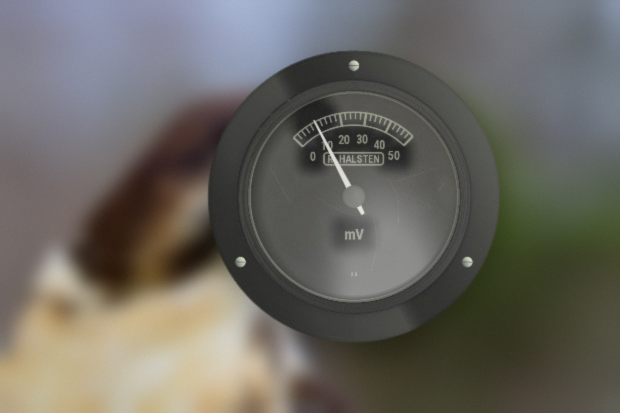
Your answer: 10 mV
